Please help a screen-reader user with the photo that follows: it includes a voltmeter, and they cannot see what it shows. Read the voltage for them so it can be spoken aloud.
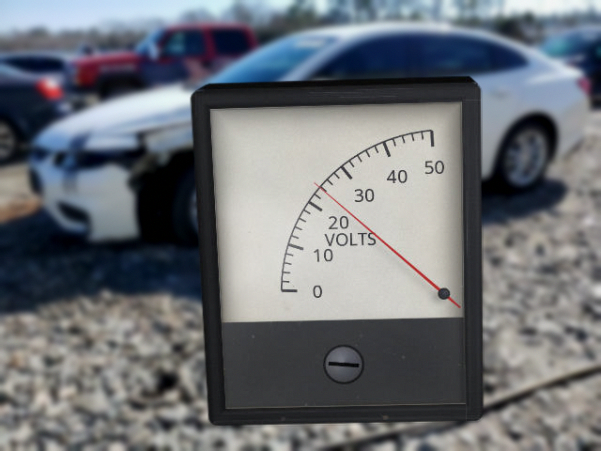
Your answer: 24 V
